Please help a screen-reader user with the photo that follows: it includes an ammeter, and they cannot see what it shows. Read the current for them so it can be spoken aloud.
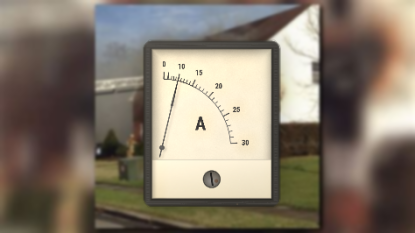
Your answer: 10 A
